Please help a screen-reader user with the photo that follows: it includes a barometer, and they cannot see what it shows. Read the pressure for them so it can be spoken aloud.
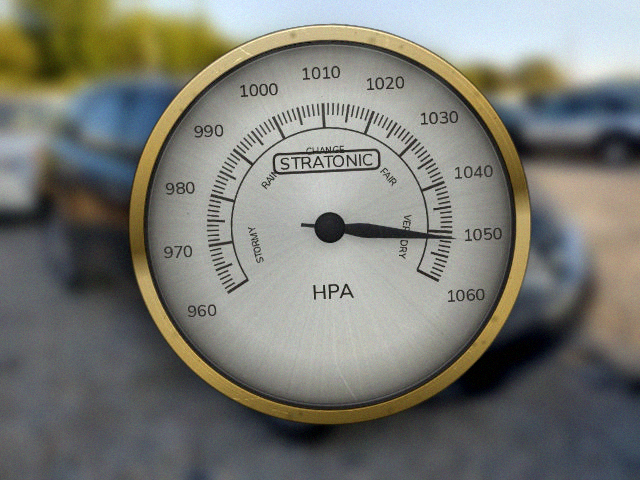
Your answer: 1051 hPa
